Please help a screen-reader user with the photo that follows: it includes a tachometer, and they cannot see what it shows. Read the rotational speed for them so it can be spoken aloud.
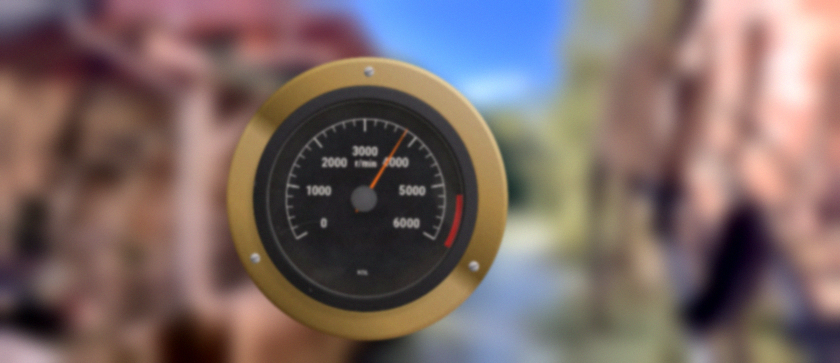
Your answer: 3800 rpm
